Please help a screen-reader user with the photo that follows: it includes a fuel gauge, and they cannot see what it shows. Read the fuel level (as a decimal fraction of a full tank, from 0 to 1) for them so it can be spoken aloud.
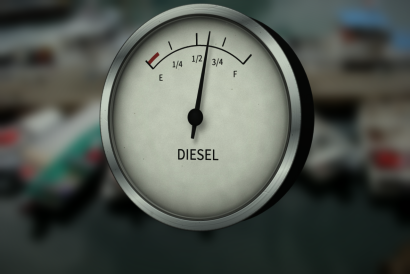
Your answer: 0.625
